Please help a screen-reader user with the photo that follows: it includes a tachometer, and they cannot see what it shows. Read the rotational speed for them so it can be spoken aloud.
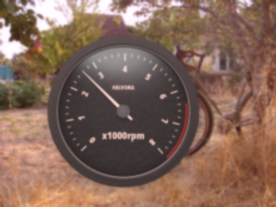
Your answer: 2600 rpm
